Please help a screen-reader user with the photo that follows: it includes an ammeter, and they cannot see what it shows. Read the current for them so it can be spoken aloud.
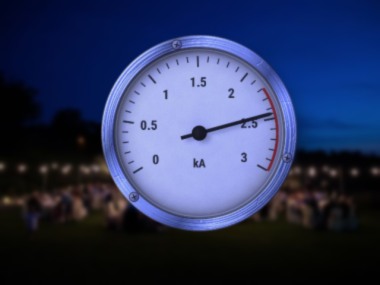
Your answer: 2.45 kA
